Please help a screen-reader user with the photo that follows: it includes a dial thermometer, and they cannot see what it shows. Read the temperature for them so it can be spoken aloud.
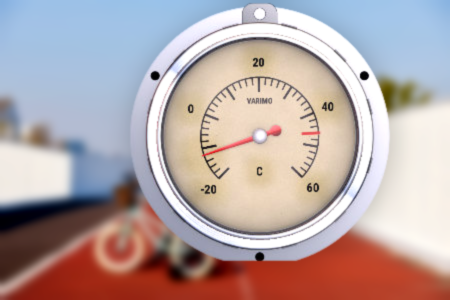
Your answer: -12 °C
